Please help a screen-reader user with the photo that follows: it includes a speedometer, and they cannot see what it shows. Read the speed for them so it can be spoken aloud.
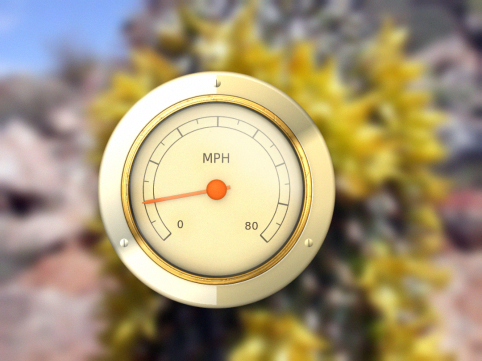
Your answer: 10 mph
